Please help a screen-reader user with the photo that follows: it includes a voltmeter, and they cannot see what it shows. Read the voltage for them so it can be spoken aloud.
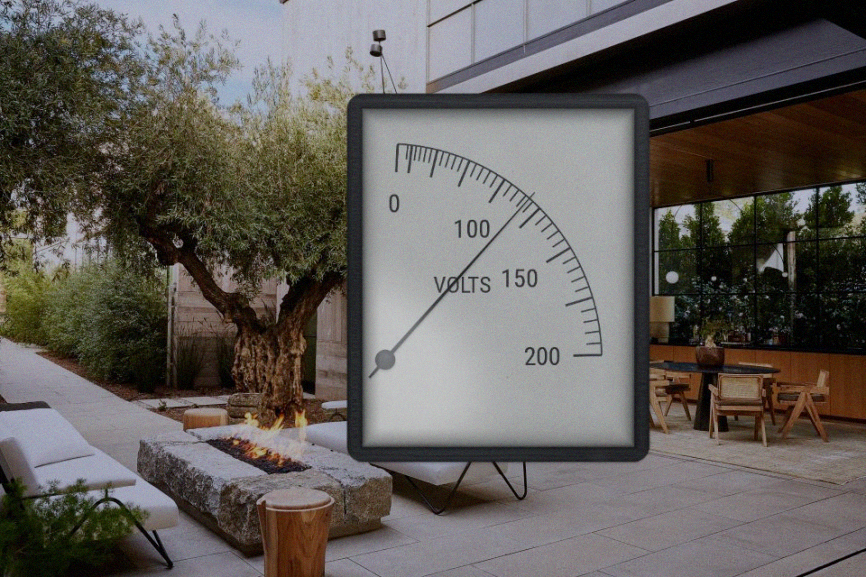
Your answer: 117.5 V
